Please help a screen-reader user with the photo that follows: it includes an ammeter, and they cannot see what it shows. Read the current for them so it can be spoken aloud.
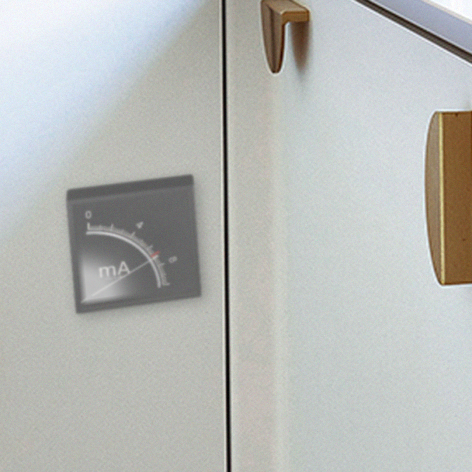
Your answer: 7 mA
